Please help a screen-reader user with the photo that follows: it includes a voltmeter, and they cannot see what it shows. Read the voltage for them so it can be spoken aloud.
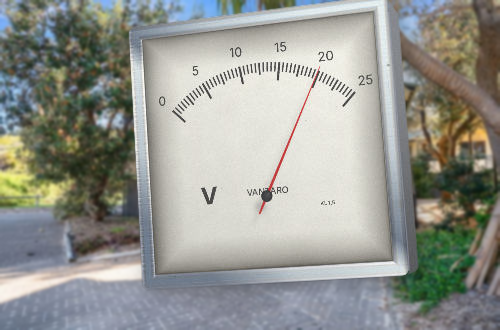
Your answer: 20 V
